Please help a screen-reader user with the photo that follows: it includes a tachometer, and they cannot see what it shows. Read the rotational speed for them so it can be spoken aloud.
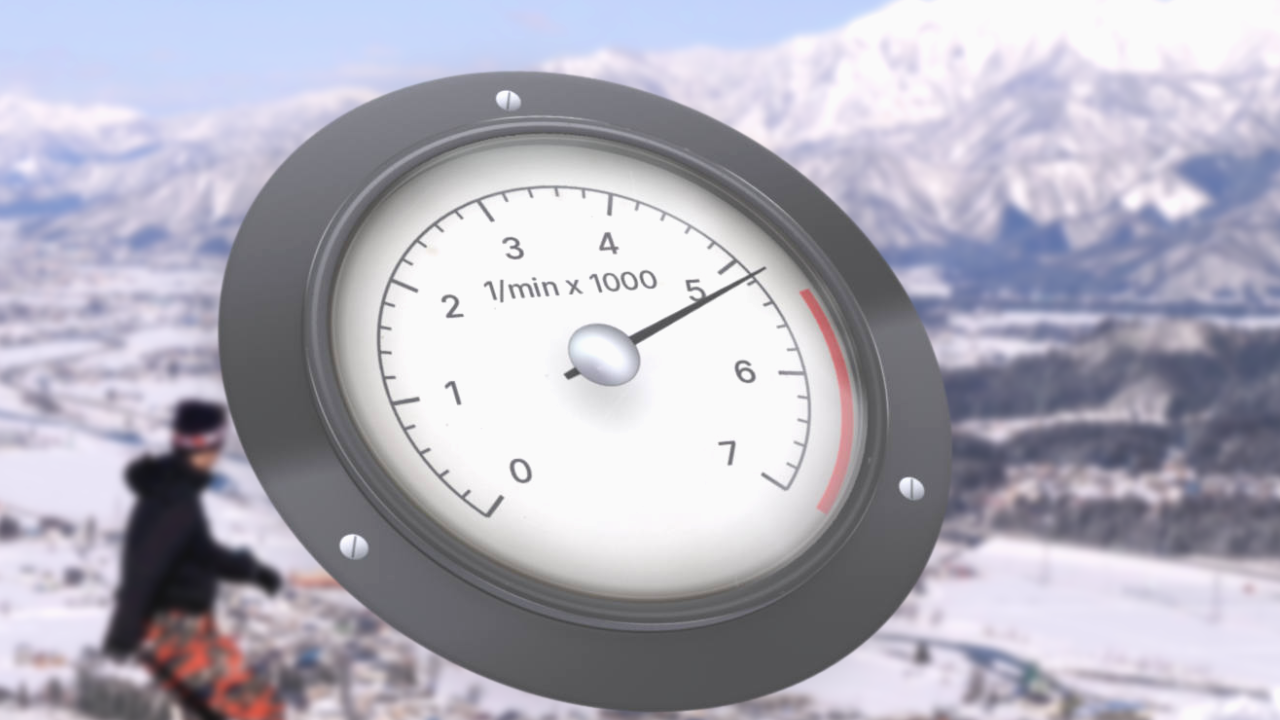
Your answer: 5200 rpm
